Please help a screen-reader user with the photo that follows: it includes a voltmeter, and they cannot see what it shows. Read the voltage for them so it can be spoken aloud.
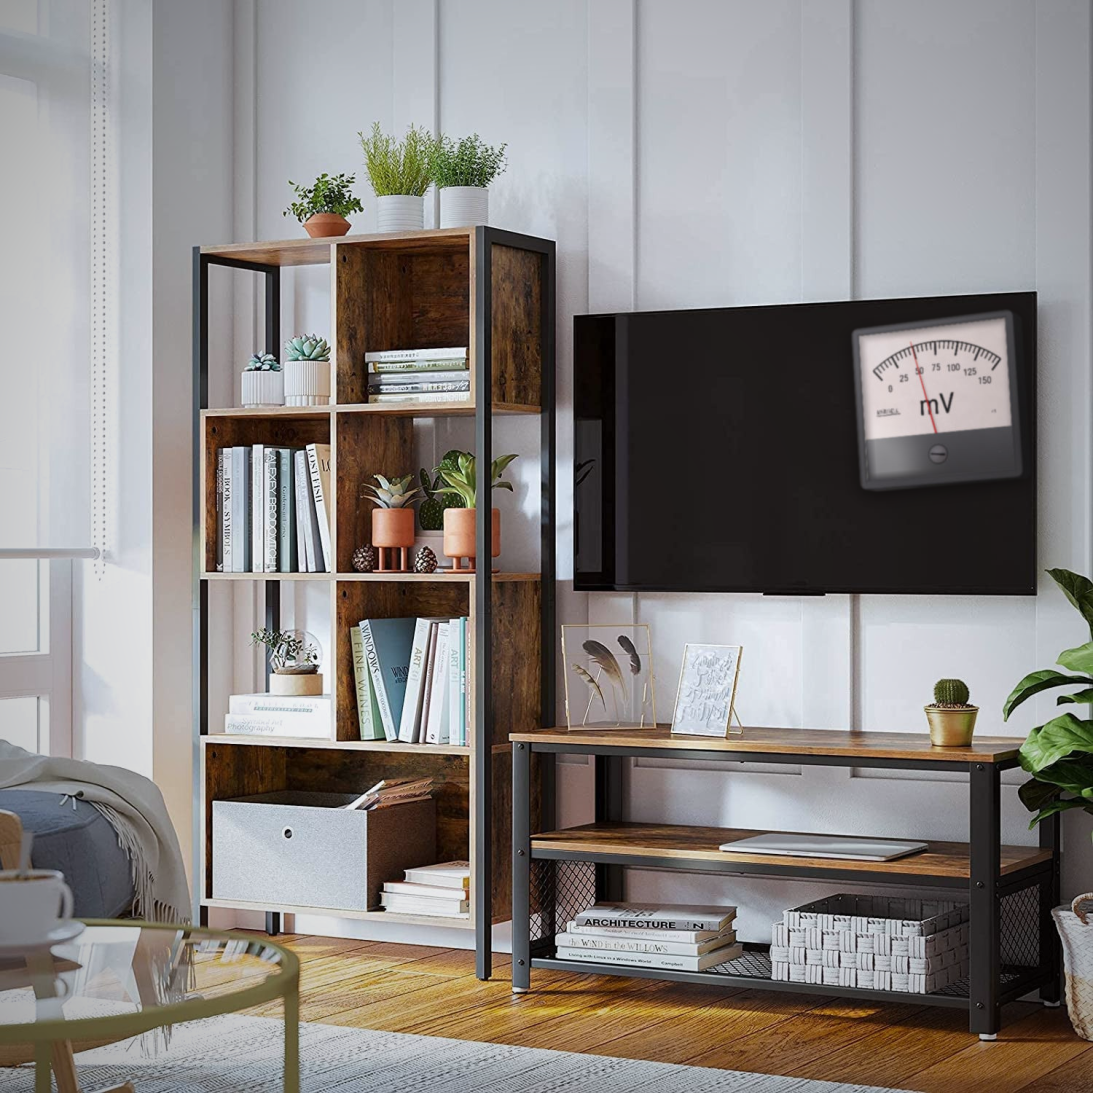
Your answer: 50 mV
